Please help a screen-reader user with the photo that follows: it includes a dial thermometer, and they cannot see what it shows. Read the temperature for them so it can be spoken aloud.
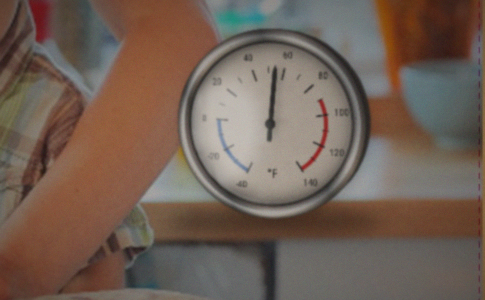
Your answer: 55 °F
